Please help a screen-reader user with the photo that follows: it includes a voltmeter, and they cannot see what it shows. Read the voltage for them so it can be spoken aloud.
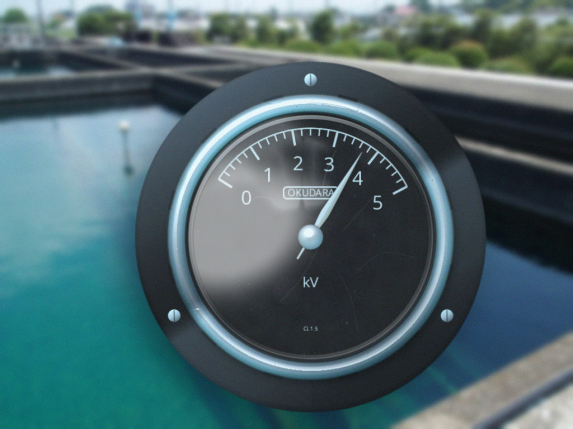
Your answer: 3.7 kV
